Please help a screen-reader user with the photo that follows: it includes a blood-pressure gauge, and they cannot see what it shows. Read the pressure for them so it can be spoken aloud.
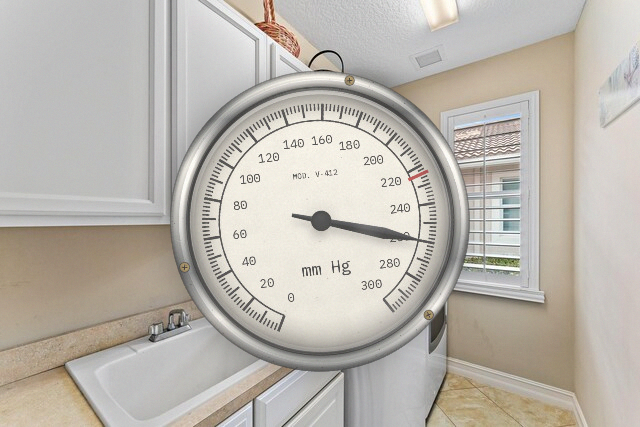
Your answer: 260 mmHg
